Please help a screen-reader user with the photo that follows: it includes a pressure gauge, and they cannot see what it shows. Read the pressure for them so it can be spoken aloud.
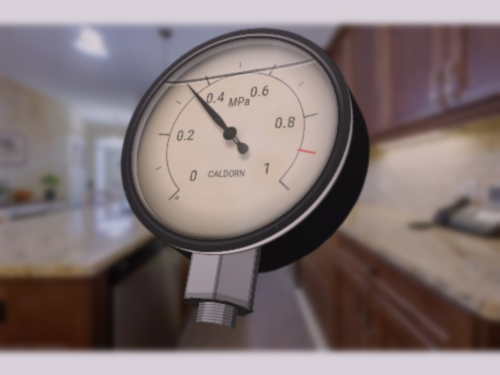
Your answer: 0.35 MPa
